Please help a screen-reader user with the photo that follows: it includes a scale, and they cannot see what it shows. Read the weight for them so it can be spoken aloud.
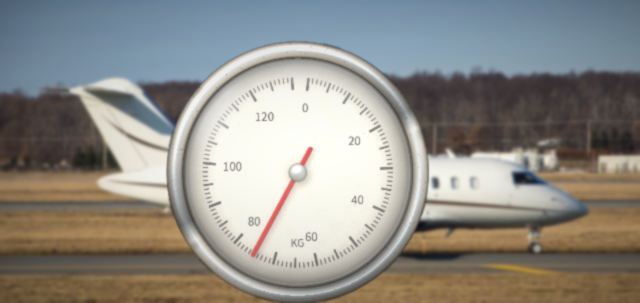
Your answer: 75 kg
